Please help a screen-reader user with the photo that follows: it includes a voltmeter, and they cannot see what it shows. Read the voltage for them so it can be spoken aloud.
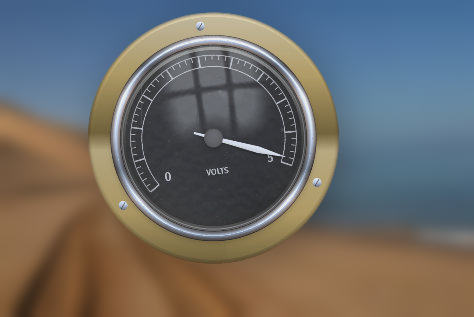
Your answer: 4.9 V
